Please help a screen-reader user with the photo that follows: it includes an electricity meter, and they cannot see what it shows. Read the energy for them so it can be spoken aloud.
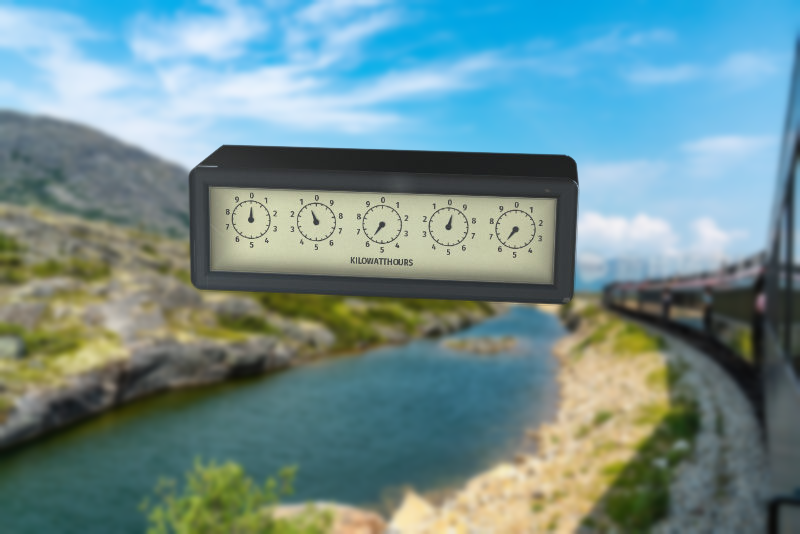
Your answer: 596 kWh
